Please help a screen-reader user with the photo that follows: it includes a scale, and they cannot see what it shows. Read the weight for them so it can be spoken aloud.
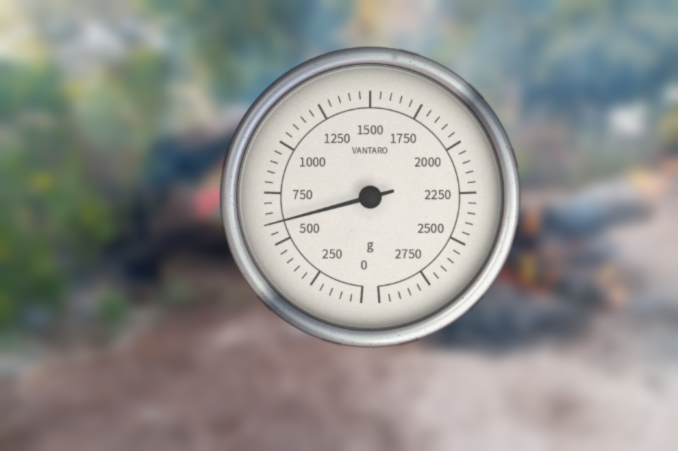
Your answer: 600 g
